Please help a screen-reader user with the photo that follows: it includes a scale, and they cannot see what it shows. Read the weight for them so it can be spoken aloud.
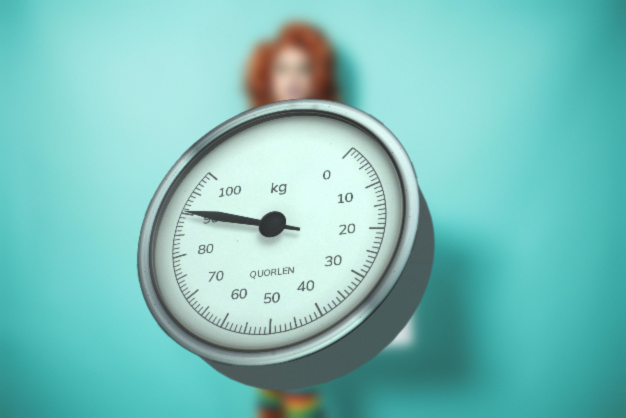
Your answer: 90 kg
